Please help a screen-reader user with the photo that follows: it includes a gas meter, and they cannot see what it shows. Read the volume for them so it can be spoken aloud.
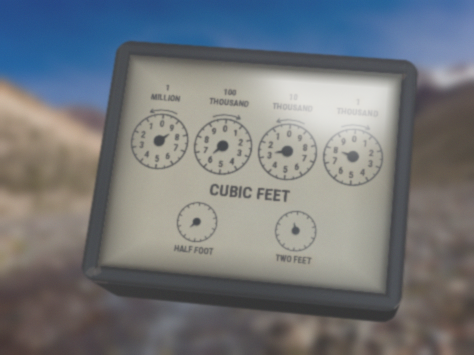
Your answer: 862800 ft³
